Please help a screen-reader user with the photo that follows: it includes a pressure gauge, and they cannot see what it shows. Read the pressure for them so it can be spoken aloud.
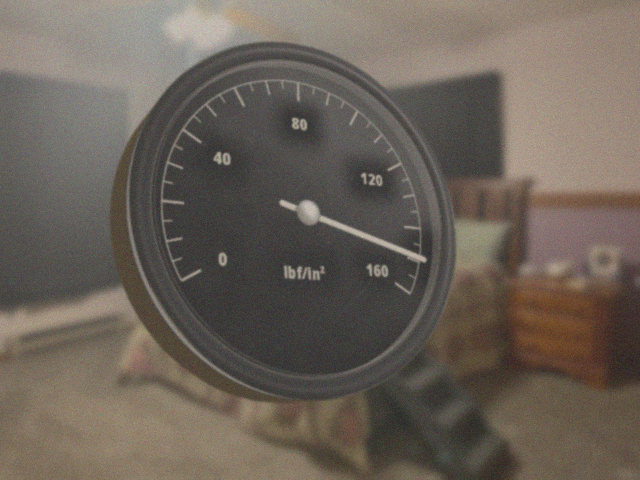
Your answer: 150 psi
